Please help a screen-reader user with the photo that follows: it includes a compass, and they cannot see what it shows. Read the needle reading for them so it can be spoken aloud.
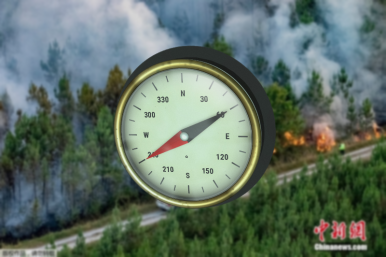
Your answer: 240 °
